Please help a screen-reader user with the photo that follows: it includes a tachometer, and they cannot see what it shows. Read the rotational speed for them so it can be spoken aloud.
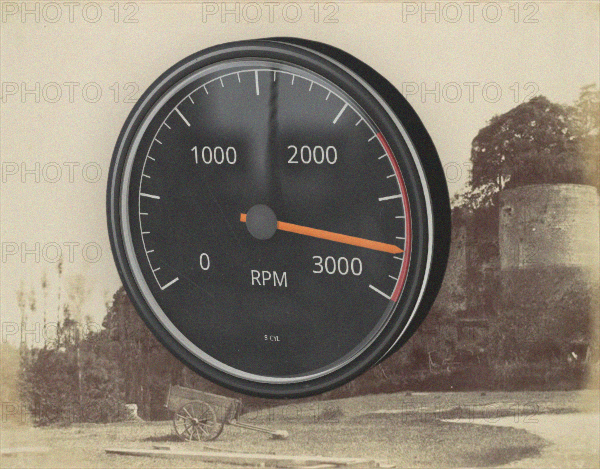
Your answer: 2750 rpm
